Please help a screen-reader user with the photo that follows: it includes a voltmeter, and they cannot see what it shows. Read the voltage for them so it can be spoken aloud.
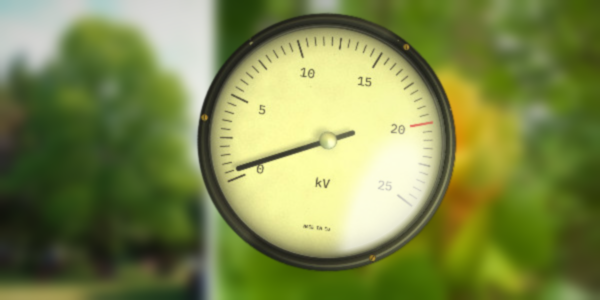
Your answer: 0.5 kV
